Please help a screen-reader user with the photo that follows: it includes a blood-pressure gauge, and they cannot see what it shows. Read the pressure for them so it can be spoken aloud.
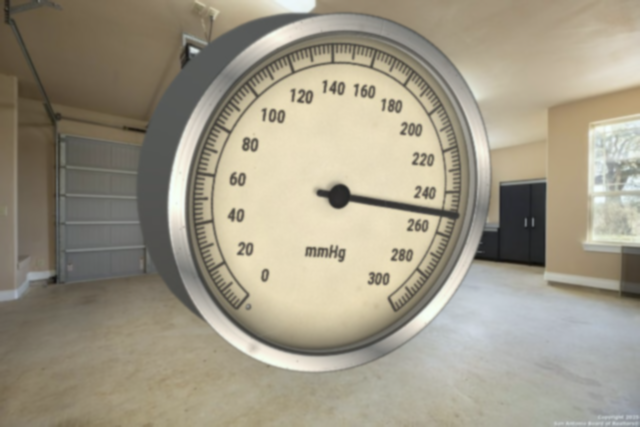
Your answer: 250 mmHg
